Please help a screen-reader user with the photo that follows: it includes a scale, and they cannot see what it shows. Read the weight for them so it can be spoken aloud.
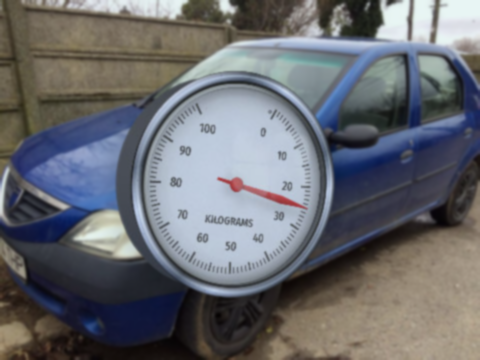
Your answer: 25 kg
